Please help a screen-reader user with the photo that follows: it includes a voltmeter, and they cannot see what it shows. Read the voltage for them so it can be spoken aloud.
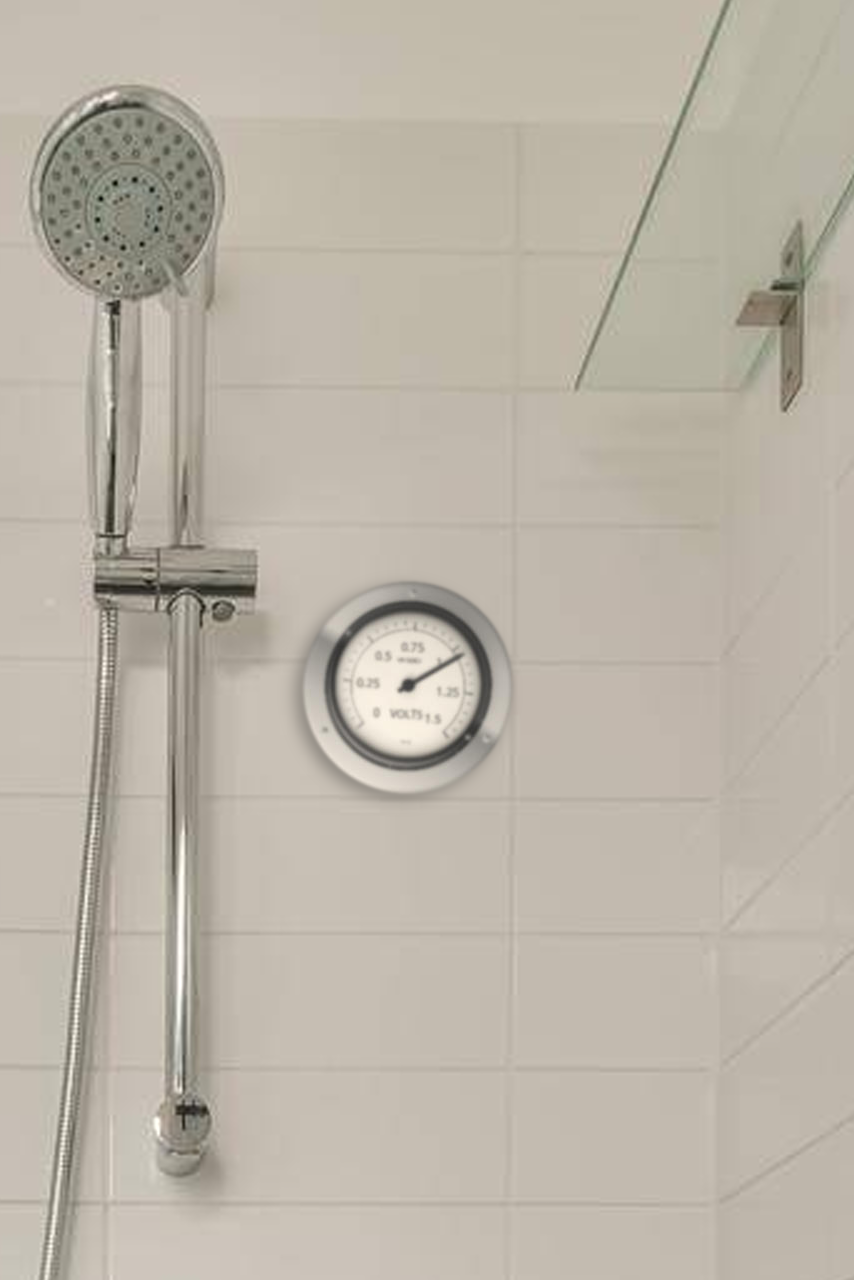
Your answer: 1.05 V
